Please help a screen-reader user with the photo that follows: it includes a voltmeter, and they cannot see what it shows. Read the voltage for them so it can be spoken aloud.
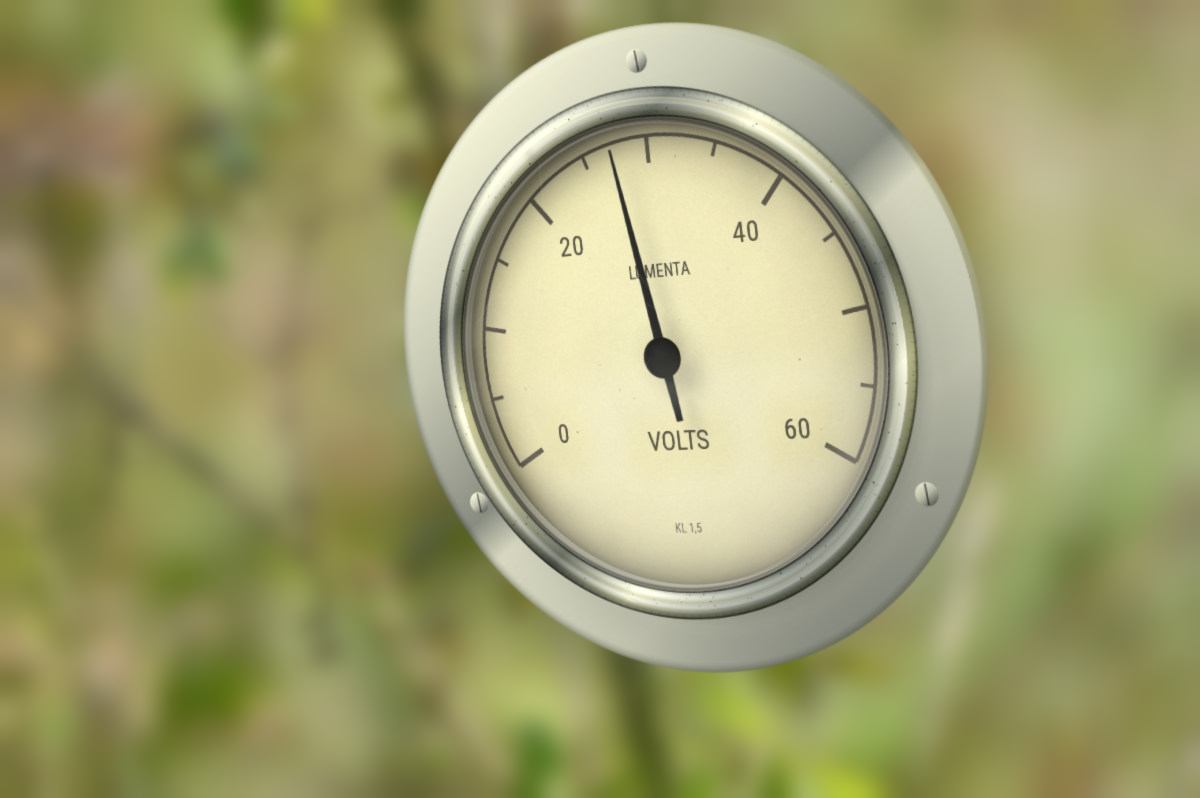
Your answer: 27.5 V
